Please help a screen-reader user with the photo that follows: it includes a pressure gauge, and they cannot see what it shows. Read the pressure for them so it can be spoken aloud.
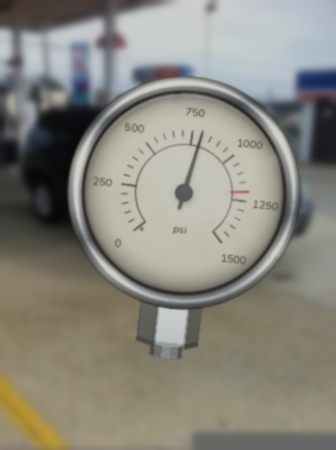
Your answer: 800 psi
